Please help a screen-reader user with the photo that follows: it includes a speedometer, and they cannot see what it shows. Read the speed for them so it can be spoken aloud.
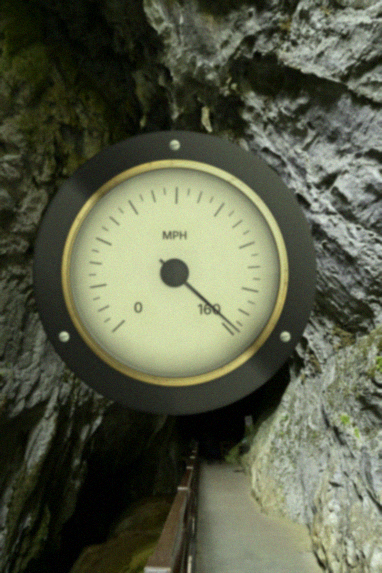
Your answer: 157.5 mph
